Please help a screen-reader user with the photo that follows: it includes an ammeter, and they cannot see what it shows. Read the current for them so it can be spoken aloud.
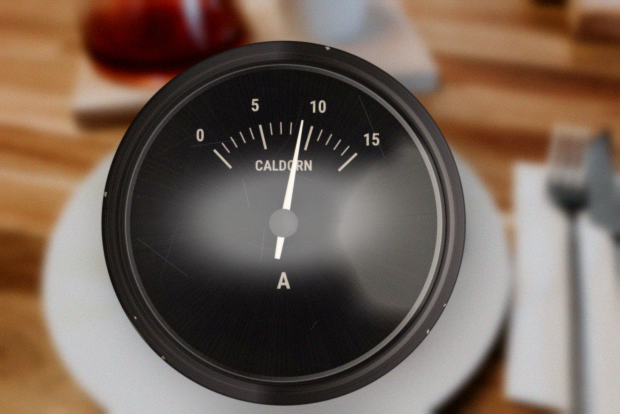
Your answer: 9 A
